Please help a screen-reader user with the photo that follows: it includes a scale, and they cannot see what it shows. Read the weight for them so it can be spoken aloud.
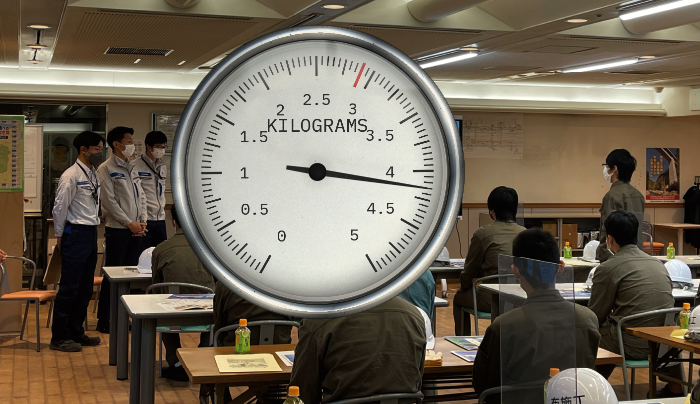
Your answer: 4.15 kg
